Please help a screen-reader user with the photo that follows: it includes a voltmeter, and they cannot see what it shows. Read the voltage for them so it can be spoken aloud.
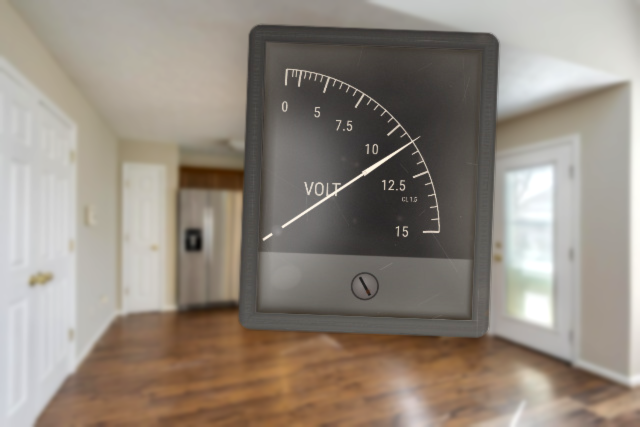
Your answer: 11 V
